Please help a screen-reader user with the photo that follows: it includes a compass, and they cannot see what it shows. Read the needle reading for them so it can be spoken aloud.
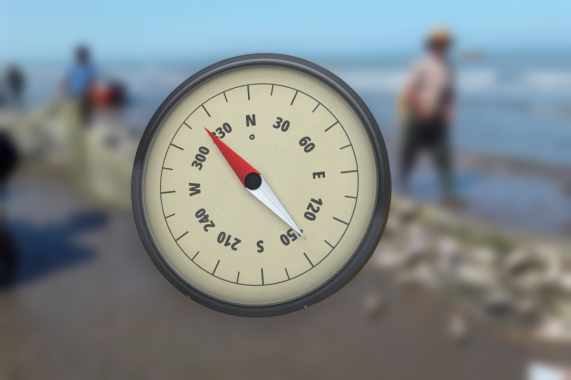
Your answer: 322.5 °
